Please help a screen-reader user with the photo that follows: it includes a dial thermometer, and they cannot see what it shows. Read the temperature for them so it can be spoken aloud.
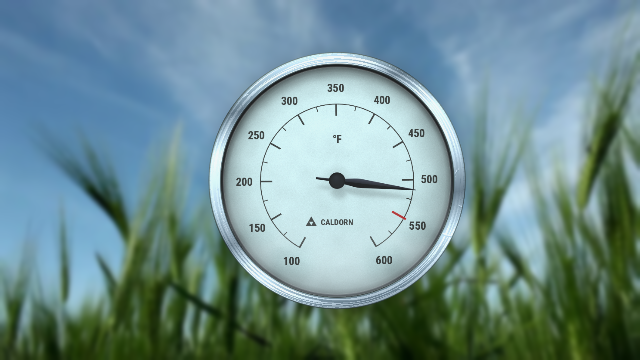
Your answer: 512.5 °F
